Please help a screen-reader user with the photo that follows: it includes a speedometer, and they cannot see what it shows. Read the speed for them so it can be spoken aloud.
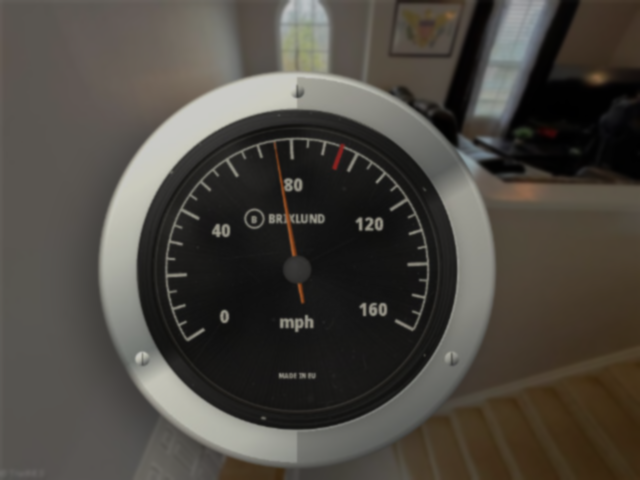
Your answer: 75 mph
